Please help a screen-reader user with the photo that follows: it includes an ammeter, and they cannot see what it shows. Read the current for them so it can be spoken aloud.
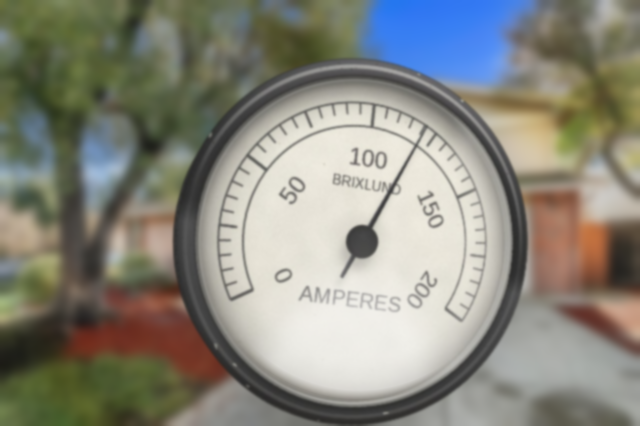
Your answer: 120 A
